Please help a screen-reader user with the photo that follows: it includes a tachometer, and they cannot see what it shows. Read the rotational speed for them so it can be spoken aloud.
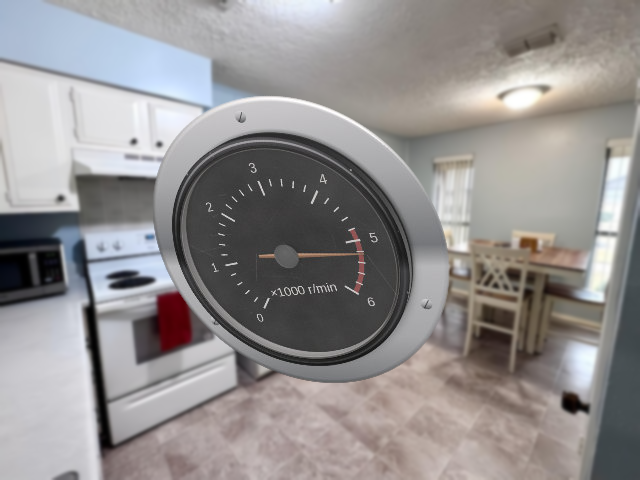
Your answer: 5200 rpm
